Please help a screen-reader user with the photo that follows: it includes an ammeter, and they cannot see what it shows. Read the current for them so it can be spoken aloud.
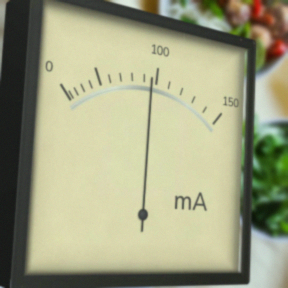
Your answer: 95 mA
